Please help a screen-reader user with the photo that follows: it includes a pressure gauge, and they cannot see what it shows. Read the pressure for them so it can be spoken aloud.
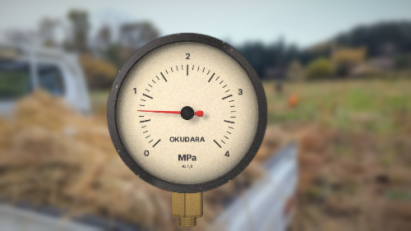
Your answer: 0.7 MPa
